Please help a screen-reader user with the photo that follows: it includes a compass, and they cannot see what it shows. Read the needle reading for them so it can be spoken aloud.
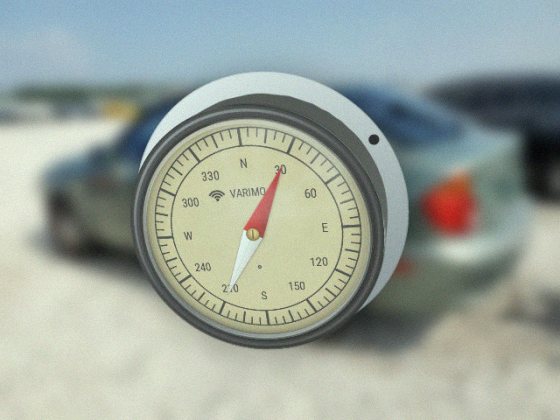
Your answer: 30 °
